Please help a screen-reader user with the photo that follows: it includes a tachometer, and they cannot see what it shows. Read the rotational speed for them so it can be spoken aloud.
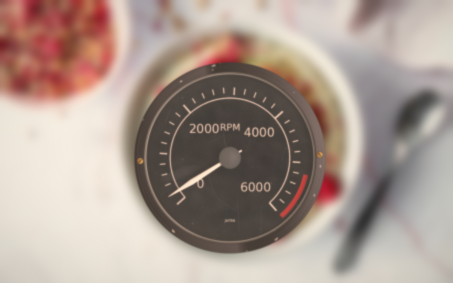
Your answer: 200 rpm
